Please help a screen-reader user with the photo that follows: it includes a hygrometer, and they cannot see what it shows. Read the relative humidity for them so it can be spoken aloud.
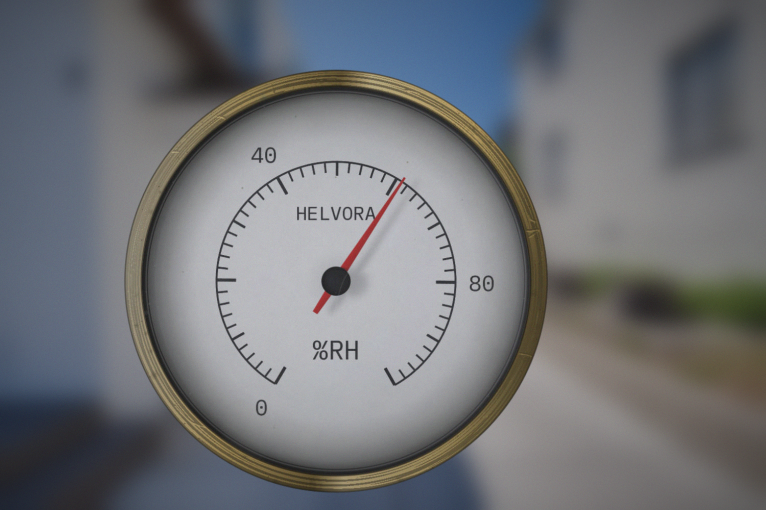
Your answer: 61 %
